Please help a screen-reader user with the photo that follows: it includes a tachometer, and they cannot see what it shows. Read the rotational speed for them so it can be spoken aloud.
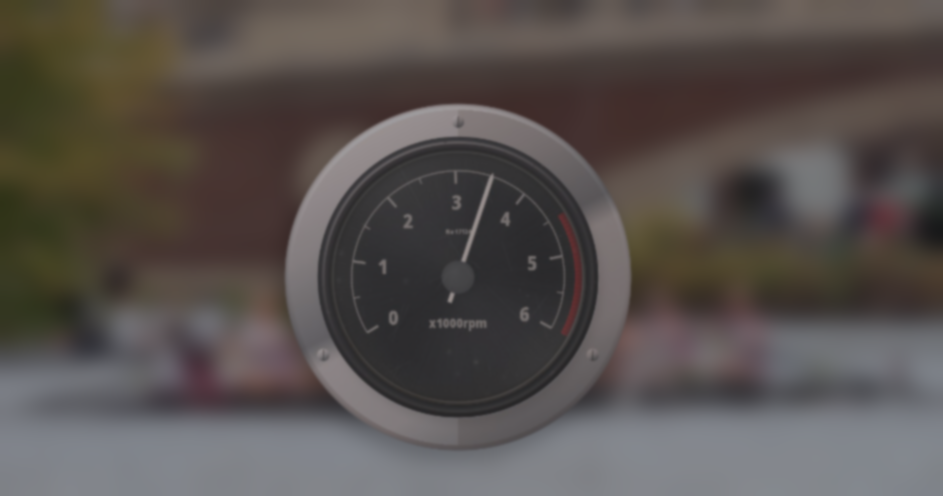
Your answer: 3500 rpm
